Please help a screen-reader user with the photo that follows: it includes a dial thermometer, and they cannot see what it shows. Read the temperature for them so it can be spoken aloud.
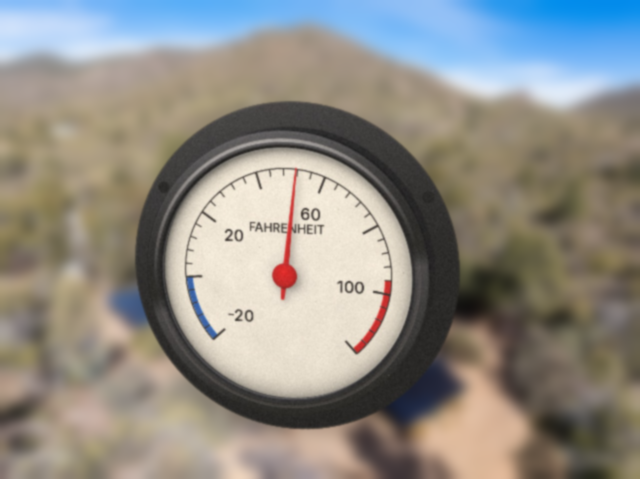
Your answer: 52 °F
